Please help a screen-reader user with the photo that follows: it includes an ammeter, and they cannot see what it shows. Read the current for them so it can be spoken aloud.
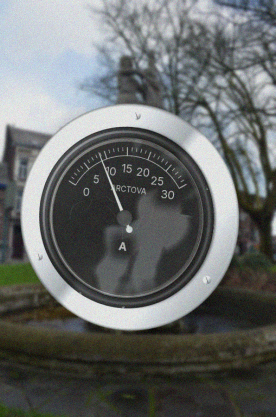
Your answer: 9 A
